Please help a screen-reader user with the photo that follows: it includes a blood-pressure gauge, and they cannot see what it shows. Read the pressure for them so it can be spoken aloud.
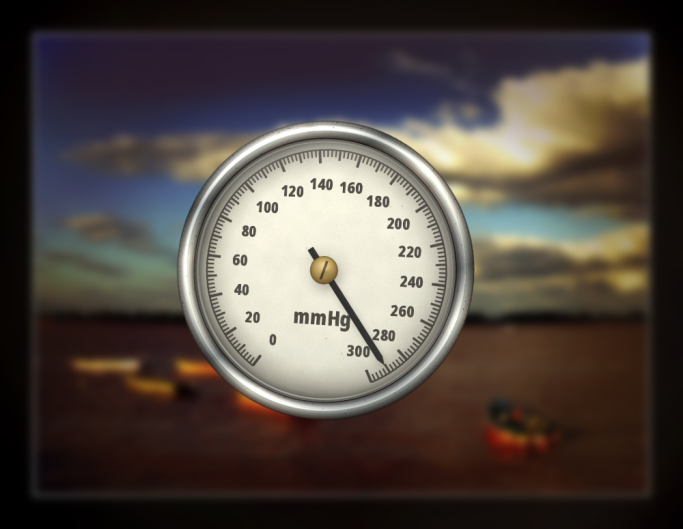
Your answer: 290 mmHg
